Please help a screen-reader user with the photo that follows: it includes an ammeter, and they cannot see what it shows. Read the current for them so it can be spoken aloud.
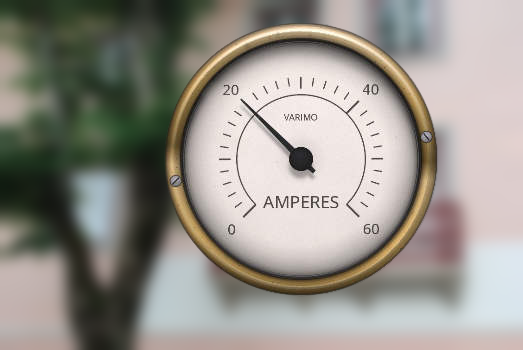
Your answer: 20 A
